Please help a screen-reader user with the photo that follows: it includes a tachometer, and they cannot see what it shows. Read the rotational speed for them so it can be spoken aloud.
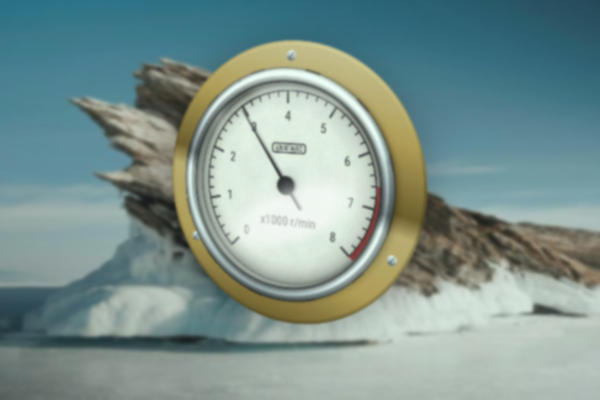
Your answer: 3000 rpm
